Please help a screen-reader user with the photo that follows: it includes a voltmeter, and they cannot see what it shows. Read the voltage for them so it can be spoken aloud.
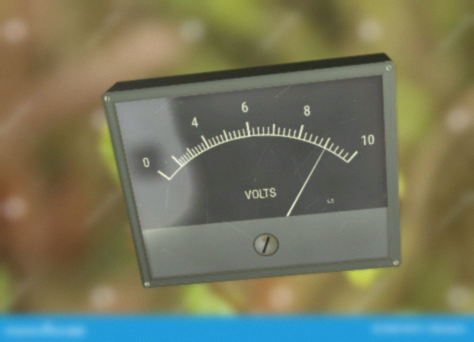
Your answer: 9 V
